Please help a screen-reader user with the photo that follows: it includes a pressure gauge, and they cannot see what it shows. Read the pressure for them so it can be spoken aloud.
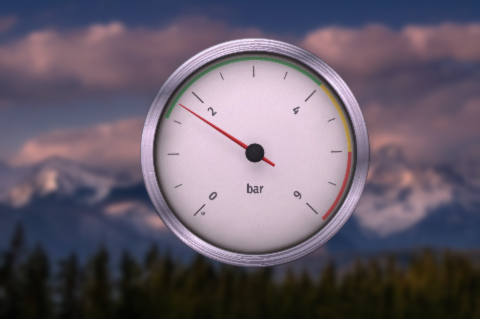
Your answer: 1.75 bar
